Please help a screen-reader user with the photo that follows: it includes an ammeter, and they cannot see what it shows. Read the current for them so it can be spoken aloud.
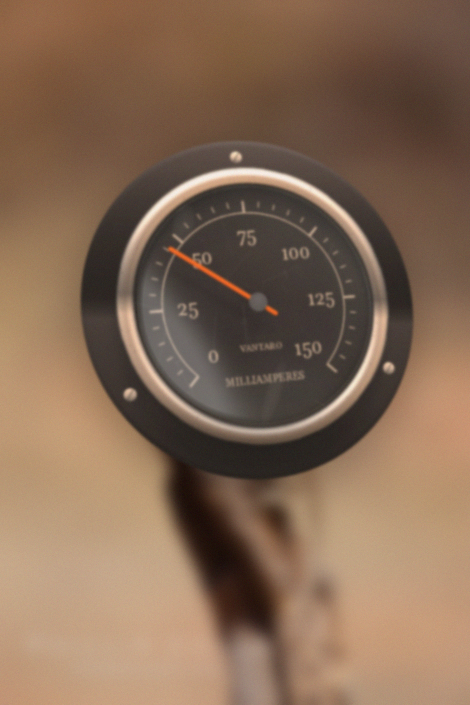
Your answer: 45 mA
